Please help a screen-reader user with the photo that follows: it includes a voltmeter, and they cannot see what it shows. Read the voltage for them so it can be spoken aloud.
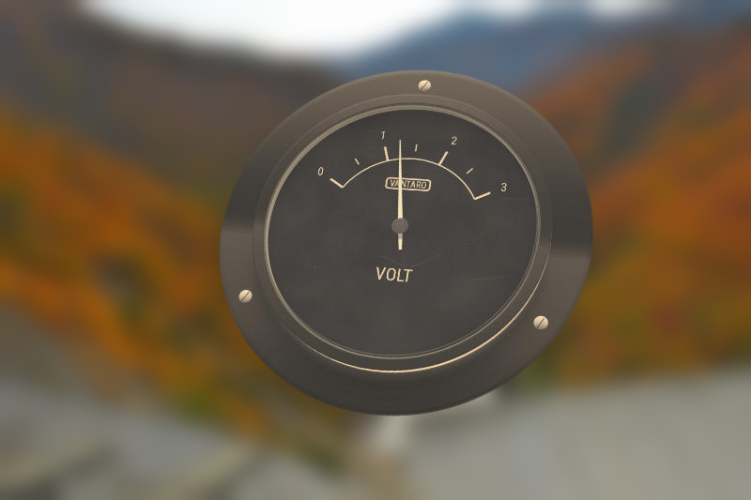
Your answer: 1.25 V
